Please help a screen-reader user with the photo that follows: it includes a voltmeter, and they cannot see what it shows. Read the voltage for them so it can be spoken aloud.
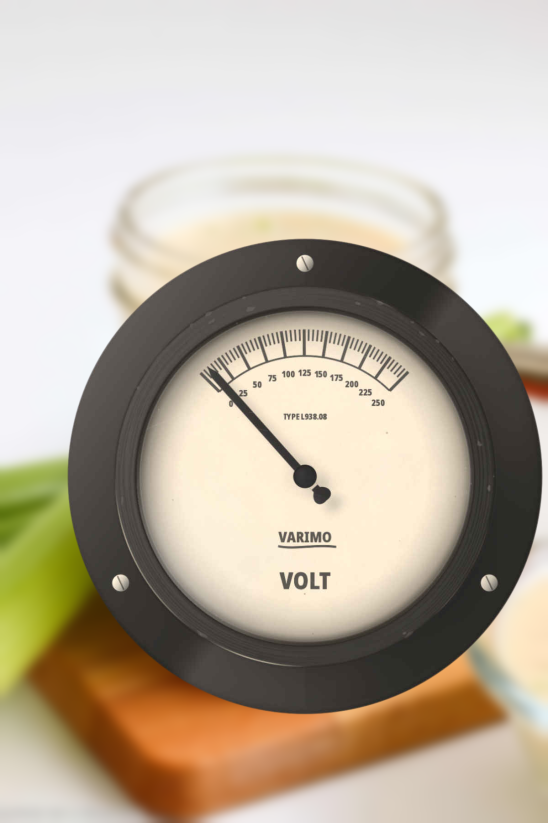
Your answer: 10 V
